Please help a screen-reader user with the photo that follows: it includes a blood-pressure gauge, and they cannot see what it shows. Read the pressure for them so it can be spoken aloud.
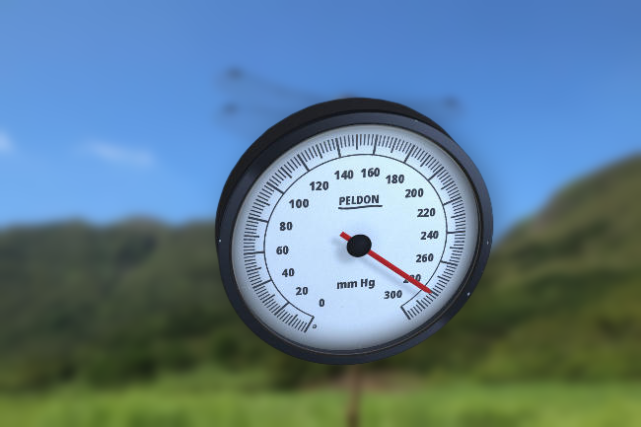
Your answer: 280 mmHg
